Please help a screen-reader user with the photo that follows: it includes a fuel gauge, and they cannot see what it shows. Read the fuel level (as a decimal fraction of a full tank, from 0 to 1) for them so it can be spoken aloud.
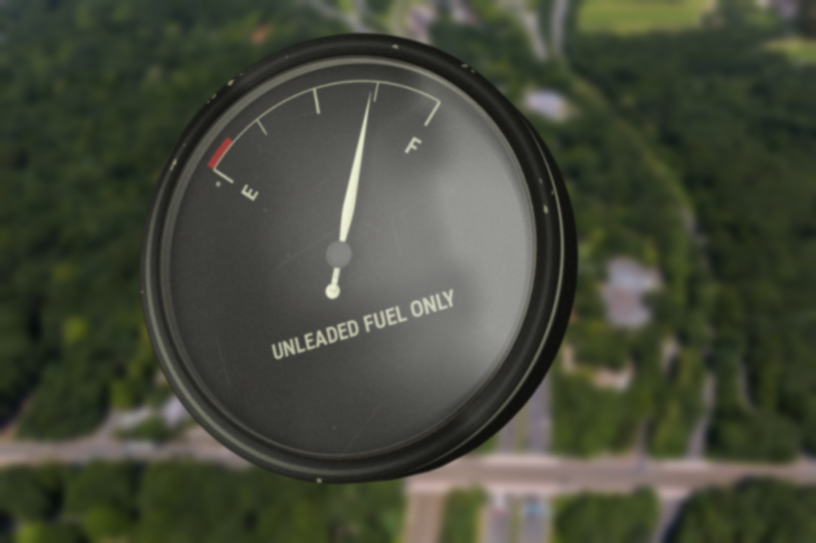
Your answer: 0.75
